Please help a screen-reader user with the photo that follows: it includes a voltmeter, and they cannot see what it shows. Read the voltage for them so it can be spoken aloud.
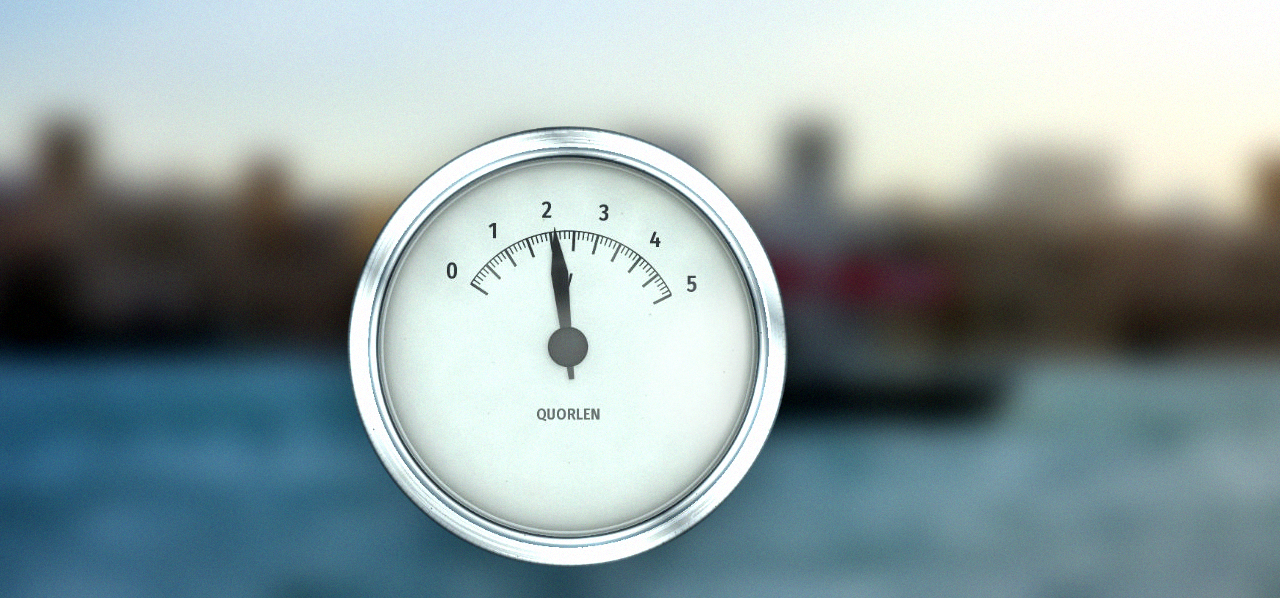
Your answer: 2.1 V
